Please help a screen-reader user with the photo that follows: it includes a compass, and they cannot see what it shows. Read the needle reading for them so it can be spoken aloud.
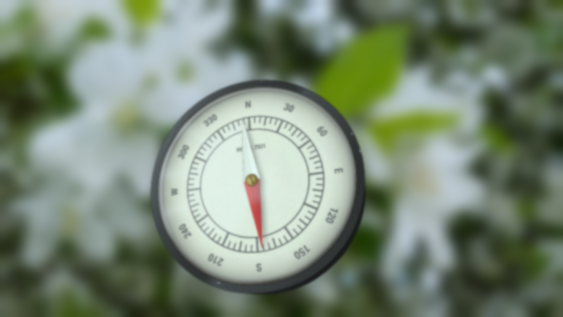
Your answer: 175 °
